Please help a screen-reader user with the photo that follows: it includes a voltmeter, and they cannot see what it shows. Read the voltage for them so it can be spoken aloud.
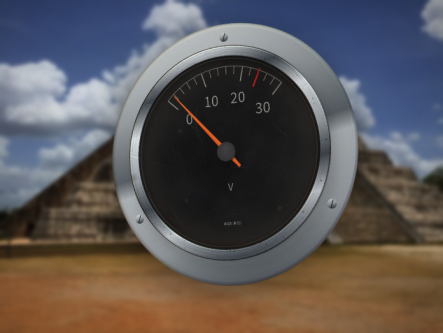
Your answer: 2 V
